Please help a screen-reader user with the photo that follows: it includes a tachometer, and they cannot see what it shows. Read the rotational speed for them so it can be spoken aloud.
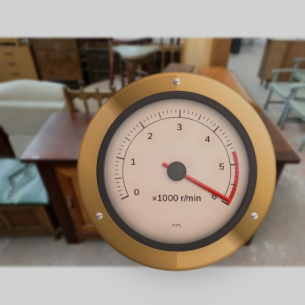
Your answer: 5900 rpm
